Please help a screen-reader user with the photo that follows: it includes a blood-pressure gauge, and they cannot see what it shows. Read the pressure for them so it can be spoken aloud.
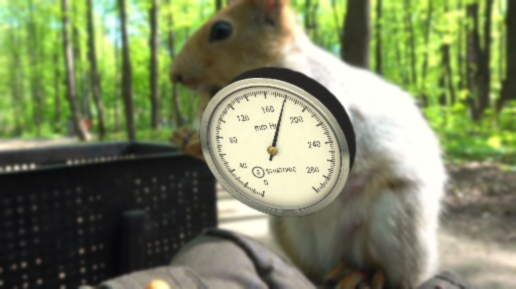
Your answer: 180 mmHg
